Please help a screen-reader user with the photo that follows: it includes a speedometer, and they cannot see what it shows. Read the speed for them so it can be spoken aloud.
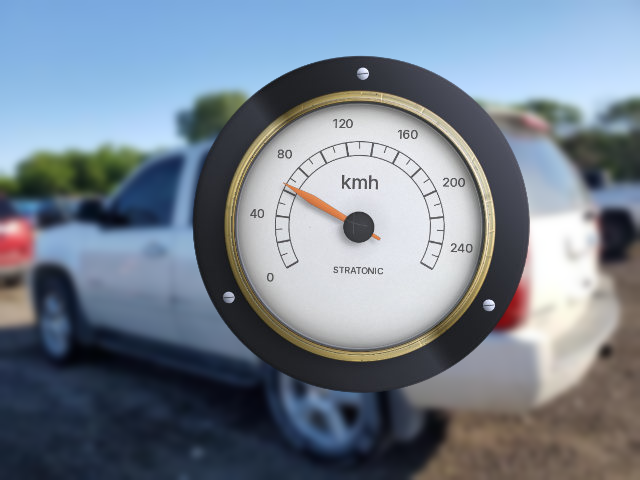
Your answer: 65 km/h
